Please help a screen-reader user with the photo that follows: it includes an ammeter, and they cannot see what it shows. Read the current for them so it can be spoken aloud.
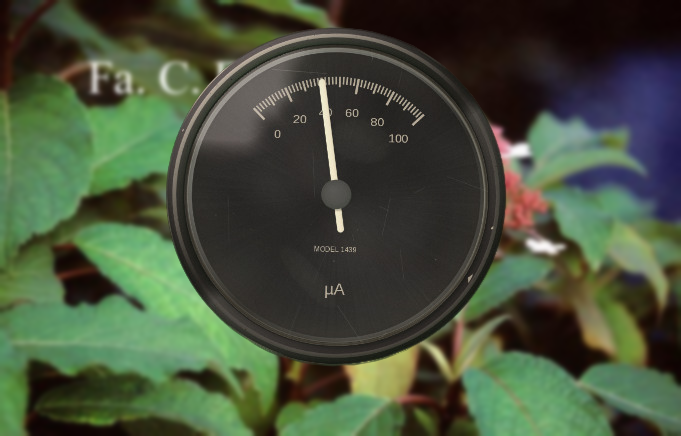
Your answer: 40 µA
